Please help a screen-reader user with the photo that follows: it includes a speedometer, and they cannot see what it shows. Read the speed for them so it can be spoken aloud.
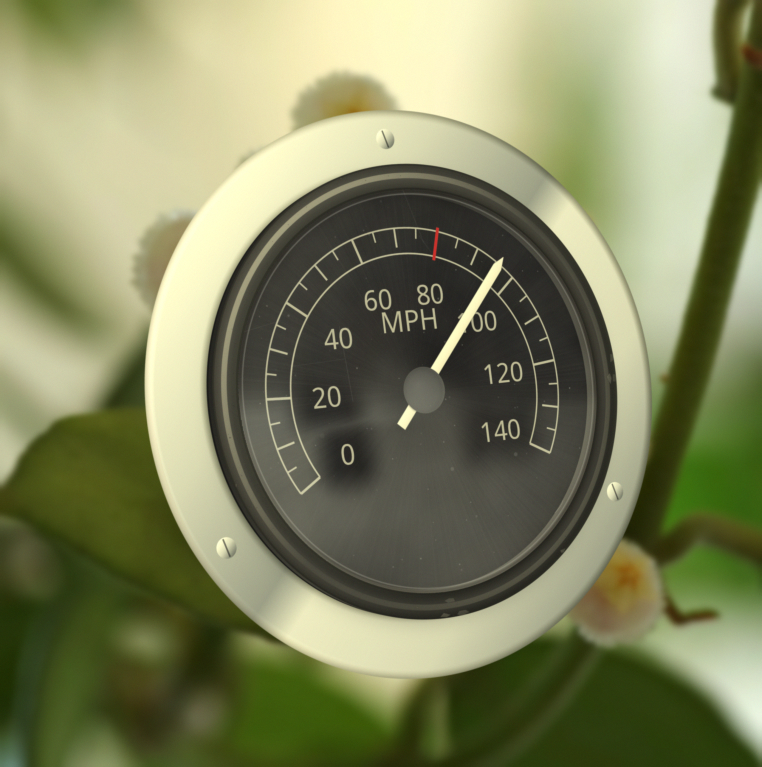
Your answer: 95 mph
